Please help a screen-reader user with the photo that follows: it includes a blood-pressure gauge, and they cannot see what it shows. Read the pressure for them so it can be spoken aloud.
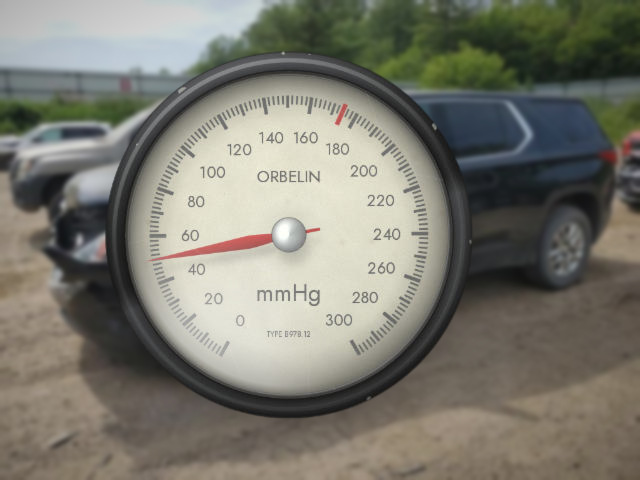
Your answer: 50 mmHg
